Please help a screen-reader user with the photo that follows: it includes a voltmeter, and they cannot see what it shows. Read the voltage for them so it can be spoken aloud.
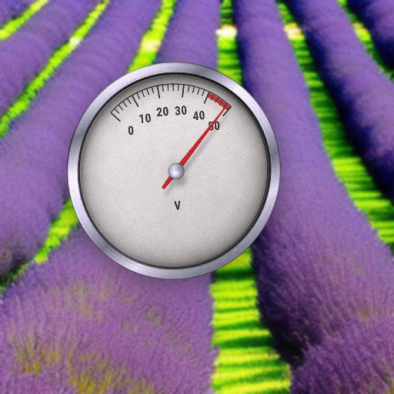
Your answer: 48 V
